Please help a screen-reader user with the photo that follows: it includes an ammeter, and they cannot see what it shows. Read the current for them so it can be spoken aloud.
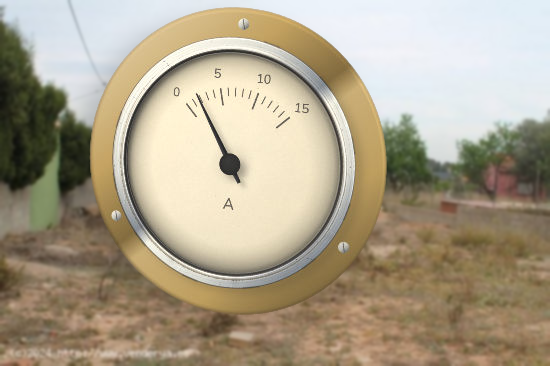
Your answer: 2 A
